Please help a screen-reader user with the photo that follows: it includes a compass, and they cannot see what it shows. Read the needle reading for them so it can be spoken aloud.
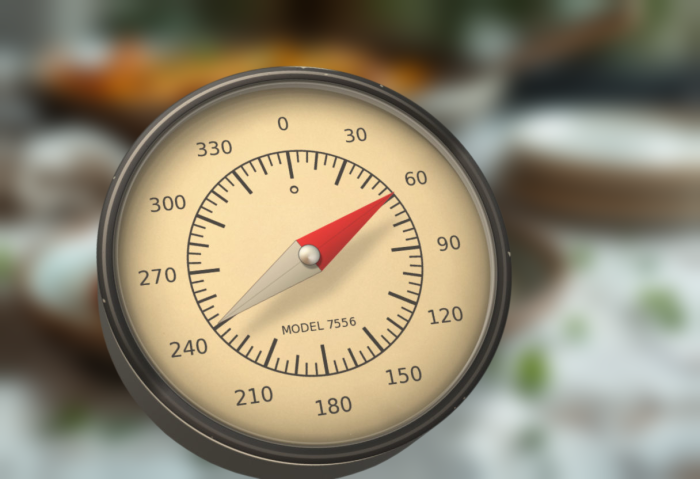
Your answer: 60 °
